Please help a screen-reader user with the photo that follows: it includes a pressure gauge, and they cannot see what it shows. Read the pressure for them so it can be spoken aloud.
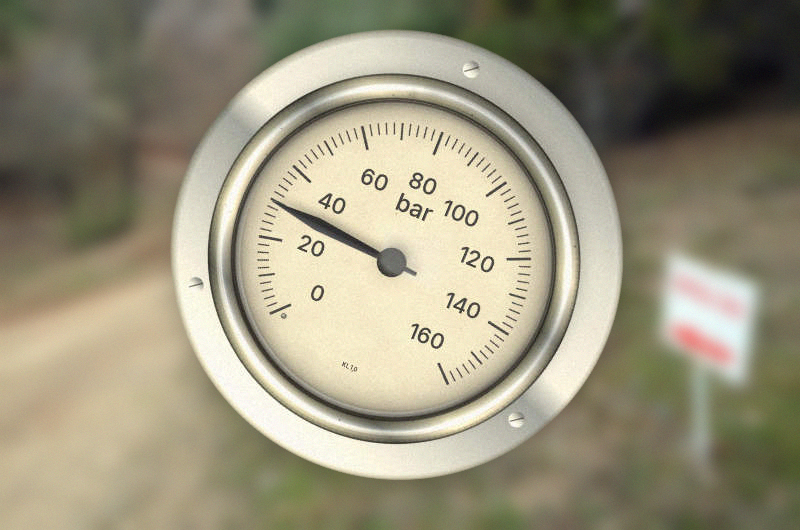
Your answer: 30 bar
